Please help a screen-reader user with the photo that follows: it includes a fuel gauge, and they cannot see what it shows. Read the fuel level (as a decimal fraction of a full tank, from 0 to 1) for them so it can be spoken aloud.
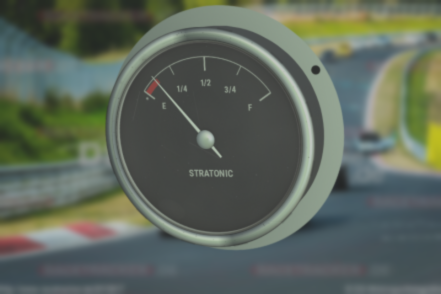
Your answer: 0.125
